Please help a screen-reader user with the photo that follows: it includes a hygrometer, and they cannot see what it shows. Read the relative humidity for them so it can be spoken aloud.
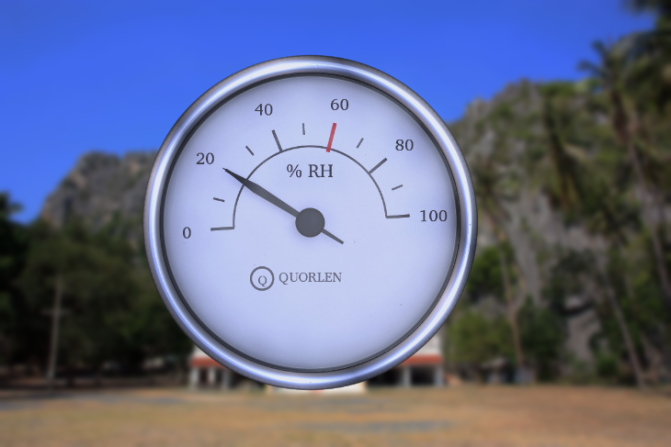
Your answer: 20 %
